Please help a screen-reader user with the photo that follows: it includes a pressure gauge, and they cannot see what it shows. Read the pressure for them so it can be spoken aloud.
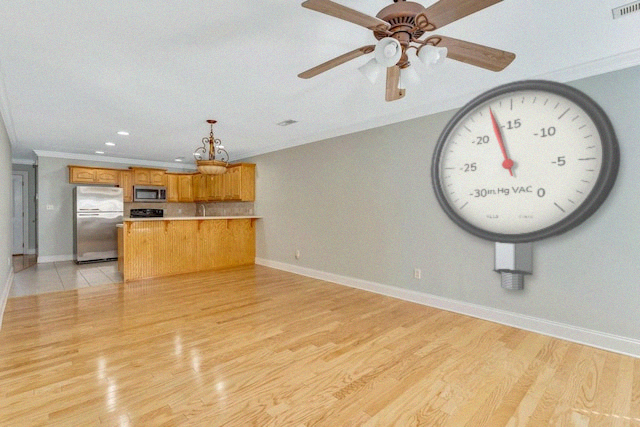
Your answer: -17 inHg
